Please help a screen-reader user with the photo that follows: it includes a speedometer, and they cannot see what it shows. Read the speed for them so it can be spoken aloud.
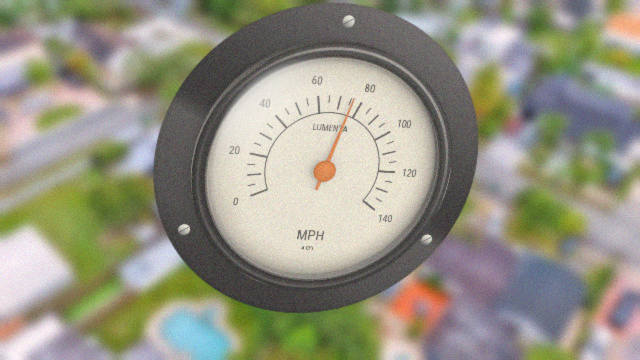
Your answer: 75 mph
